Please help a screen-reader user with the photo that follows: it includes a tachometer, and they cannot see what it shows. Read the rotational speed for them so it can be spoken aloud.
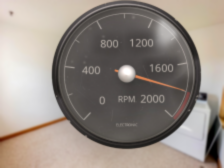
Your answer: 1800 rpm
